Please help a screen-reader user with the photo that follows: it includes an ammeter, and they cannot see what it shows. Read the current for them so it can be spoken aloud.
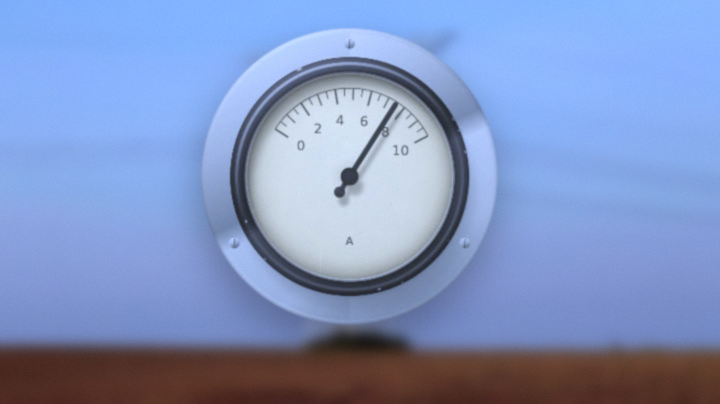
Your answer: 7.5 A
